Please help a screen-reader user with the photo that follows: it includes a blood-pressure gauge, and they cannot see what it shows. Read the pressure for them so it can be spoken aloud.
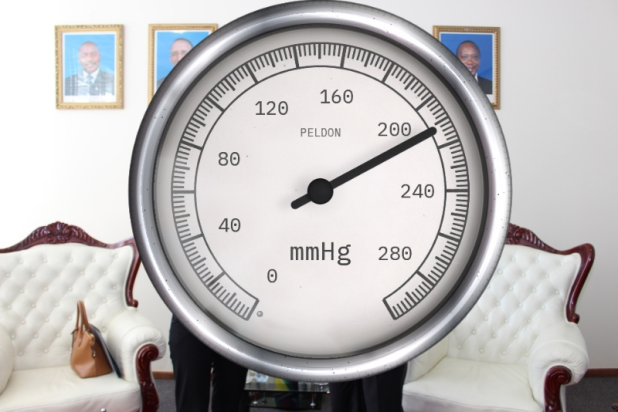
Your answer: 212 mmHg
